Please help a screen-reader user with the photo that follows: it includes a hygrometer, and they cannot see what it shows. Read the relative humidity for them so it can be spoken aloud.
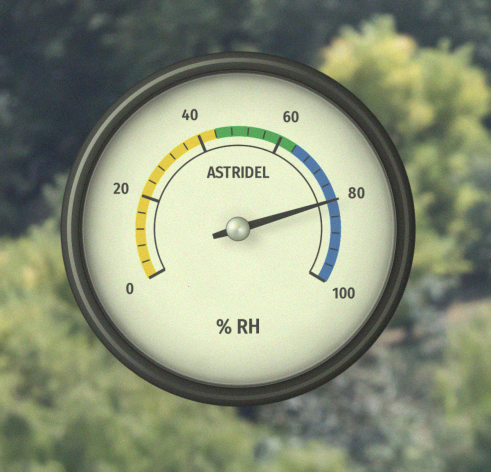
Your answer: 80 %
